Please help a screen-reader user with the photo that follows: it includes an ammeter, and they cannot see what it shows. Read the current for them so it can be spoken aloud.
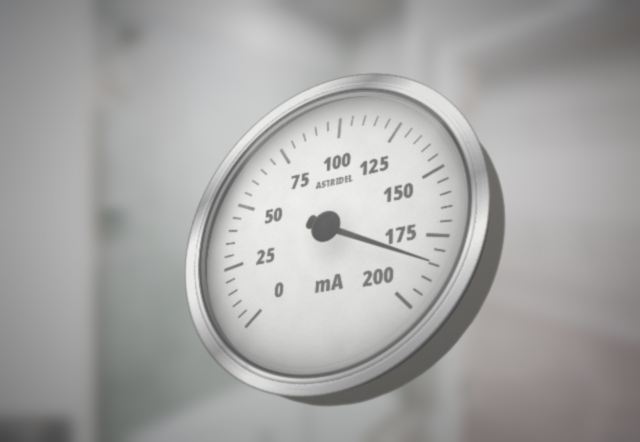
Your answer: 185 mA
